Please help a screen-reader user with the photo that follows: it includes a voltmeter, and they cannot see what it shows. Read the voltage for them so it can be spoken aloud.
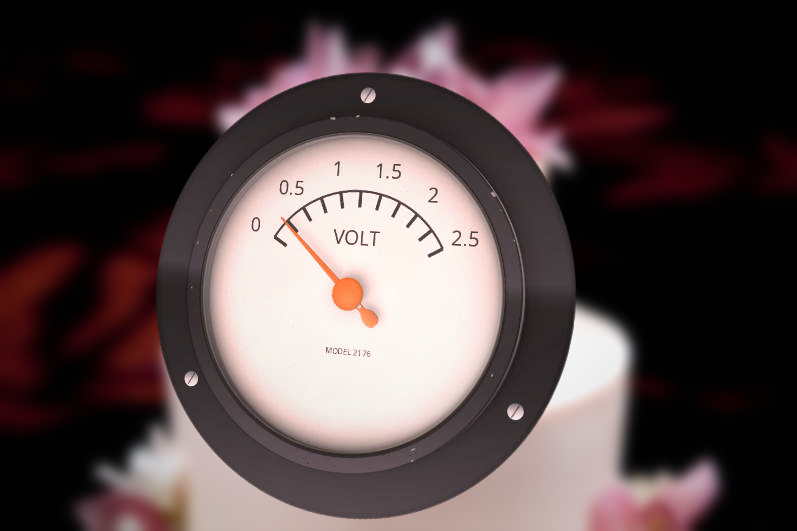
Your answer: 0.25 V
